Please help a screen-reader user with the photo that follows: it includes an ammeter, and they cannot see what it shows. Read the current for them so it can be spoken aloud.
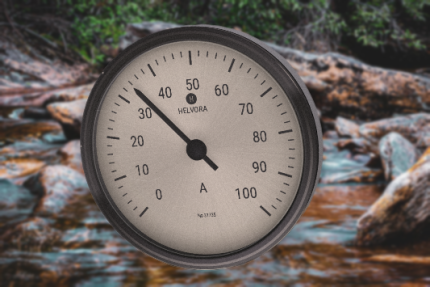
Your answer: 34 A
